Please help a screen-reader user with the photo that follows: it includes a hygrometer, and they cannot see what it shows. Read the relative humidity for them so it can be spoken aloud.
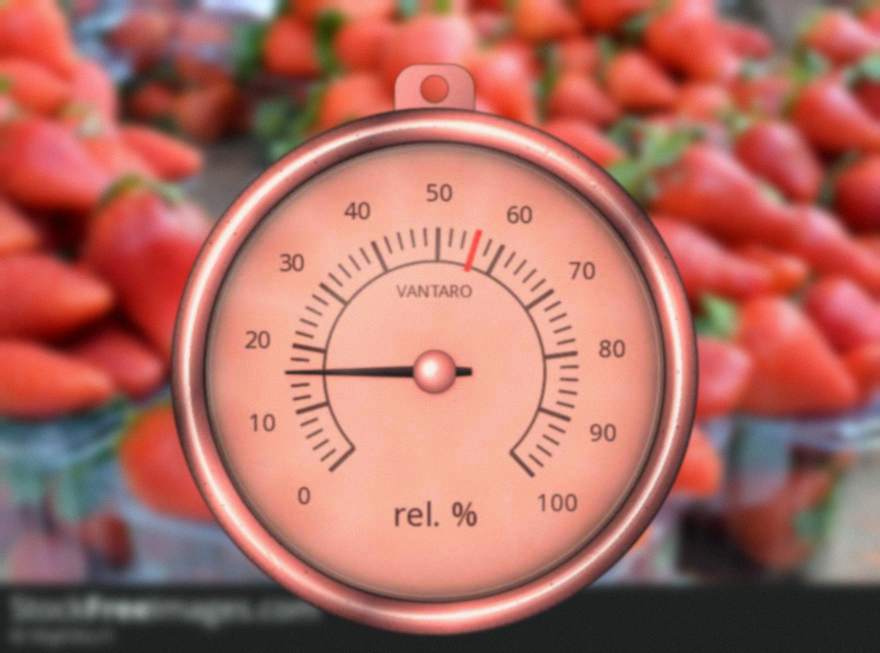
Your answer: 16 %
